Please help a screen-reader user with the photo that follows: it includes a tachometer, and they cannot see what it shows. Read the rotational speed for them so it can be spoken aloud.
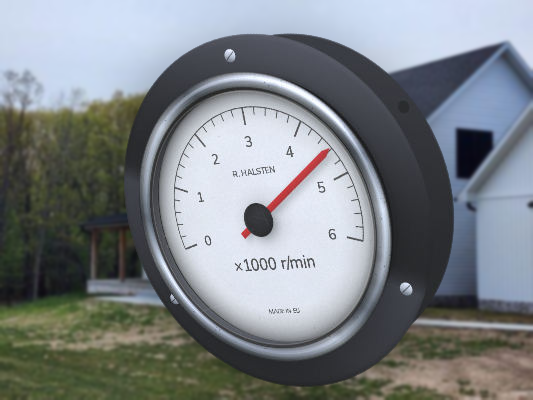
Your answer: 4600 rpm
